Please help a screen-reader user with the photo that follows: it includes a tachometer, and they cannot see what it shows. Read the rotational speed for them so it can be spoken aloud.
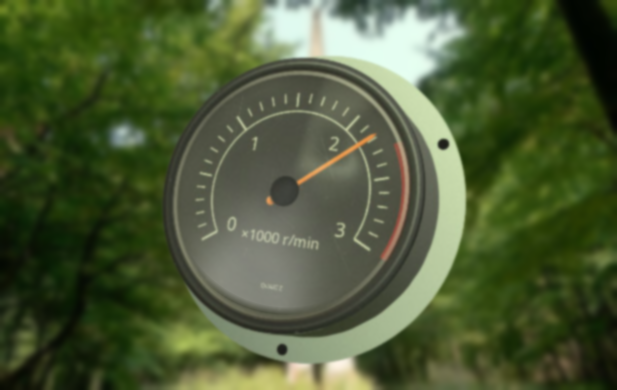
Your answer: 2200 rpm
